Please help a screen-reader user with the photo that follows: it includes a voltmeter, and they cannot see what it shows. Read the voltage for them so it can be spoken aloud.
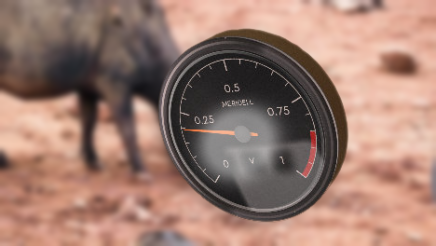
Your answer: 0.2 V
